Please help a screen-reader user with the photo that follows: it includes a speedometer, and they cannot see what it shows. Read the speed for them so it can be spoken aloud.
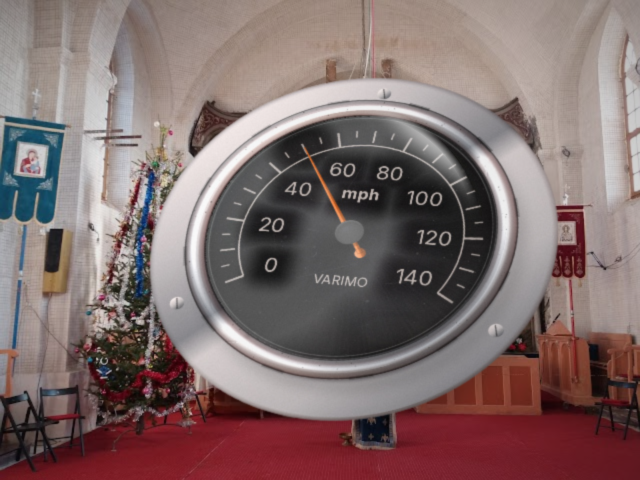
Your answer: 50 mph
